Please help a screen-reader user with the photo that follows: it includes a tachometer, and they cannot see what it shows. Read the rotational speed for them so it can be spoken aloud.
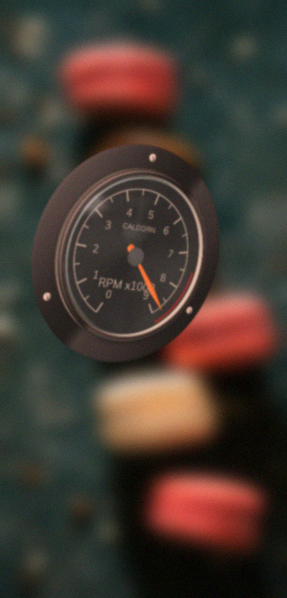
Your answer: 8750 rpm
